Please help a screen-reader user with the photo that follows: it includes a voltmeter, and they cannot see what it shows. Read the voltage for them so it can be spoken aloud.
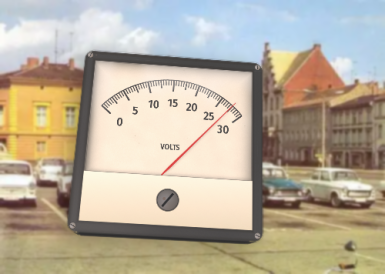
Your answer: 27.5 V
